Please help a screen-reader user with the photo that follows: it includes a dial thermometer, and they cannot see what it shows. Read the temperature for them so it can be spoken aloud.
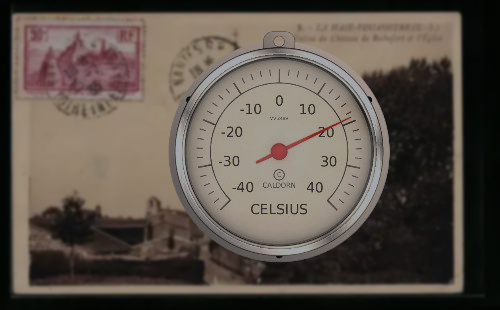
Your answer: 19 °C
